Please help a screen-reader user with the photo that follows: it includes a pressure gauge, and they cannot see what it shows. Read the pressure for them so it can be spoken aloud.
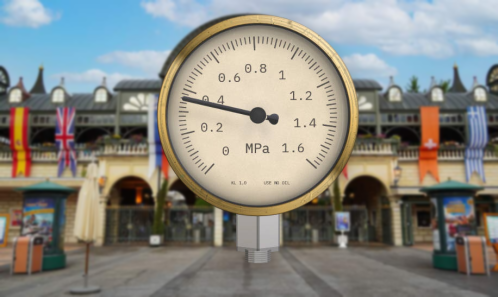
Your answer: 0.36 MPa
